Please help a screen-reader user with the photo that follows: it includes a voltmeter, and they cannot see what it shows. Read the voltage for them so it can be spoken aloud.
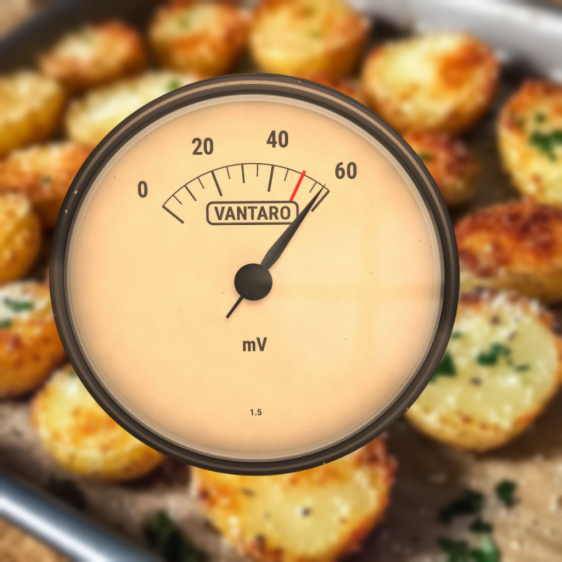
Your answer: 57.5 mV
